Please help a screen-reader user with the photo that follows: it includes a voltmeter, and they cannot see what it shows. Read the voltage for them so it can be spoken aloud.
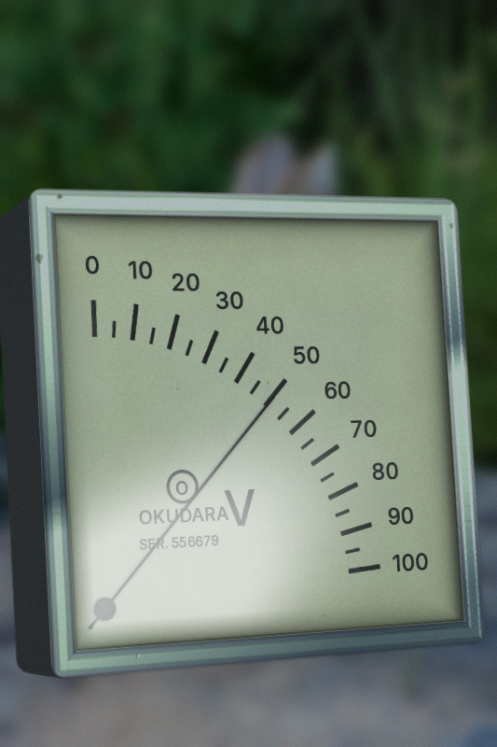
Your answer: 50 V
